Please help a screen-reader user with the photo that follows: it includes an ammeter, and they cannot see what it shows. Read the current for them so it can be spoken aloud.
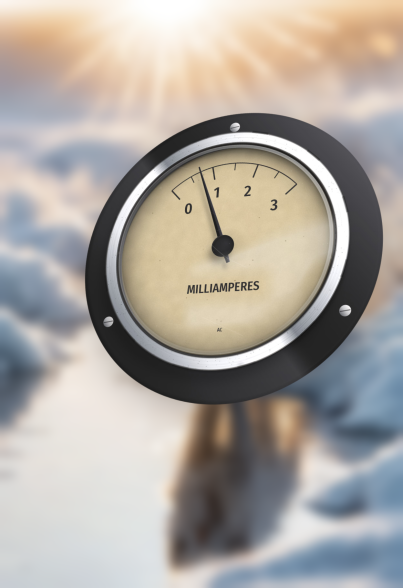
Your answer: 0.75 mA
